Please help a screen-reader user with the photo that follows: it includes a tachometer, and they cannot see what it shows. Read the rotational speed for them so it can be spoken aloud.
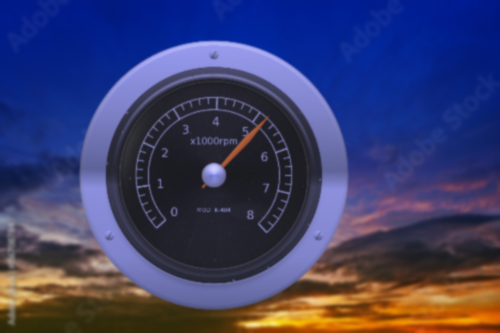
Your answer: 5200 rpm
